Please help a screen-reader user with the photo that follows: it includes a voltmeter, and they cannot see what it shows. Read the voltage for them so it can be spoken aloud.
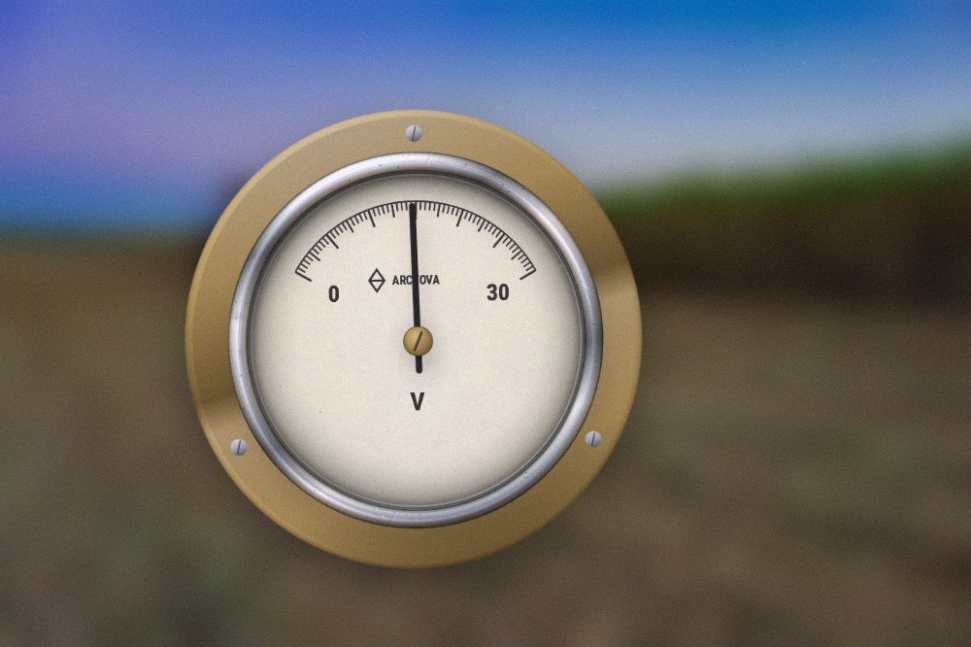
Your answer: 14.5 V
